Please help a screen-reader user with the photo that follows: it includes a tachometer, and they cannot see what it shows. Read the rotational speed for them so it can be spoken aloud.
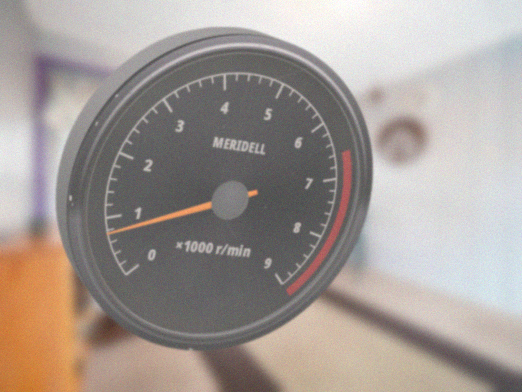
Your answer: 800 rpm
